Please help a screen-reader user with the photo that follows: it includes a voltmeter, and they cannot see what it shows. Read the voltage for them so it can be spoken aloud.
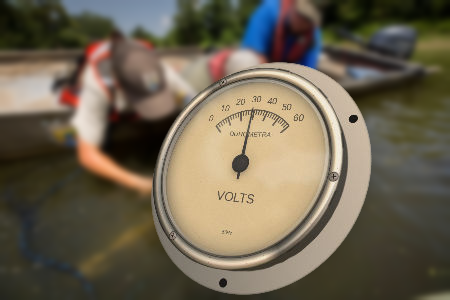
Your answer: 30 V
